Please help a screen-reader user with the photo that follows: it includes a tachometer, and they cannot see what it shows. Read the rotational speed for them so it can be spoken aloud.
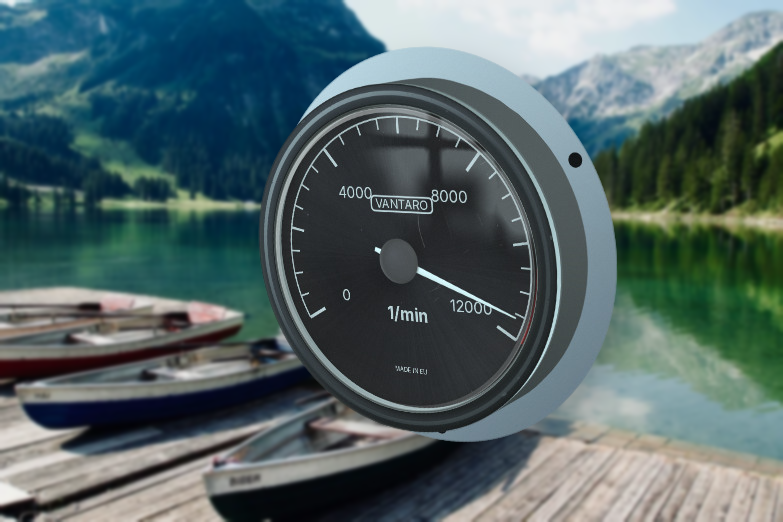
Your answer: 11500 rpm
